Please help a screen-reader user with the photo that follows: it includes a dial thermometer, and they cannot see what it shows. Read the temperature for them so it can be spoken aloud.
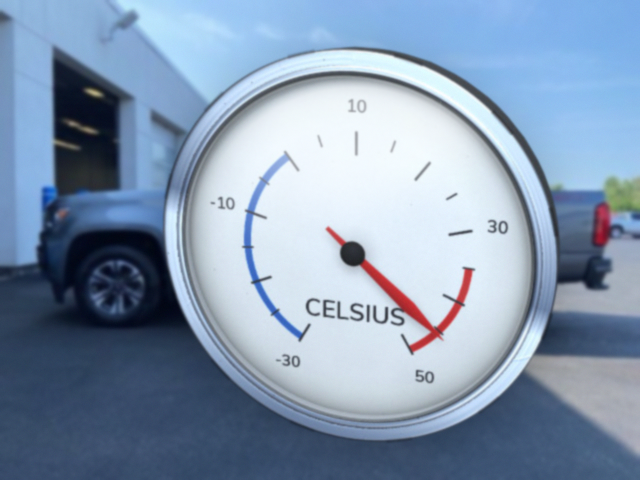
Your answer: 45 °C
